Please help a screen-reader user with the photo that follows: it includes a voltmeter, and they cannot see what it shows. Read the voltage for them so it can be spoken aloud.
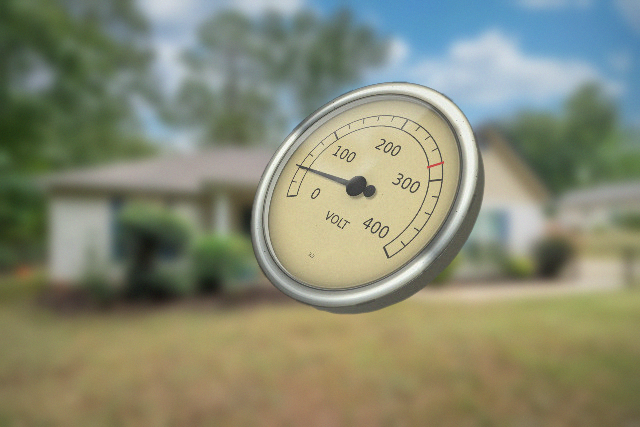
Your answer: 40 V
